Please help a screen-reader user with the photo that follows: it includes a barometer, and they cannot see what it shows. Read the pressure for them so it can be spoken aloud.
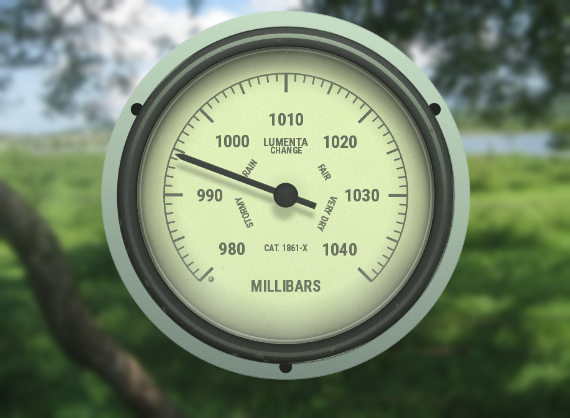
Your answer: 994.5 mbar
